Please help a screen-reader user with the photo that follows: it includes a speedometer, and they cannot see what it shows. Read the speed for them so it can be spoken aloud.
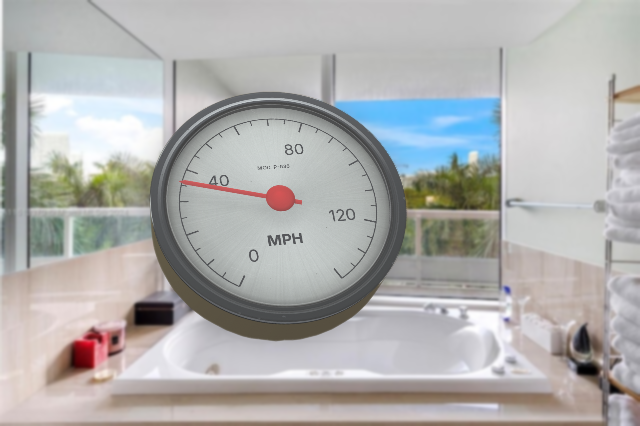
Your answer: 35 mph
